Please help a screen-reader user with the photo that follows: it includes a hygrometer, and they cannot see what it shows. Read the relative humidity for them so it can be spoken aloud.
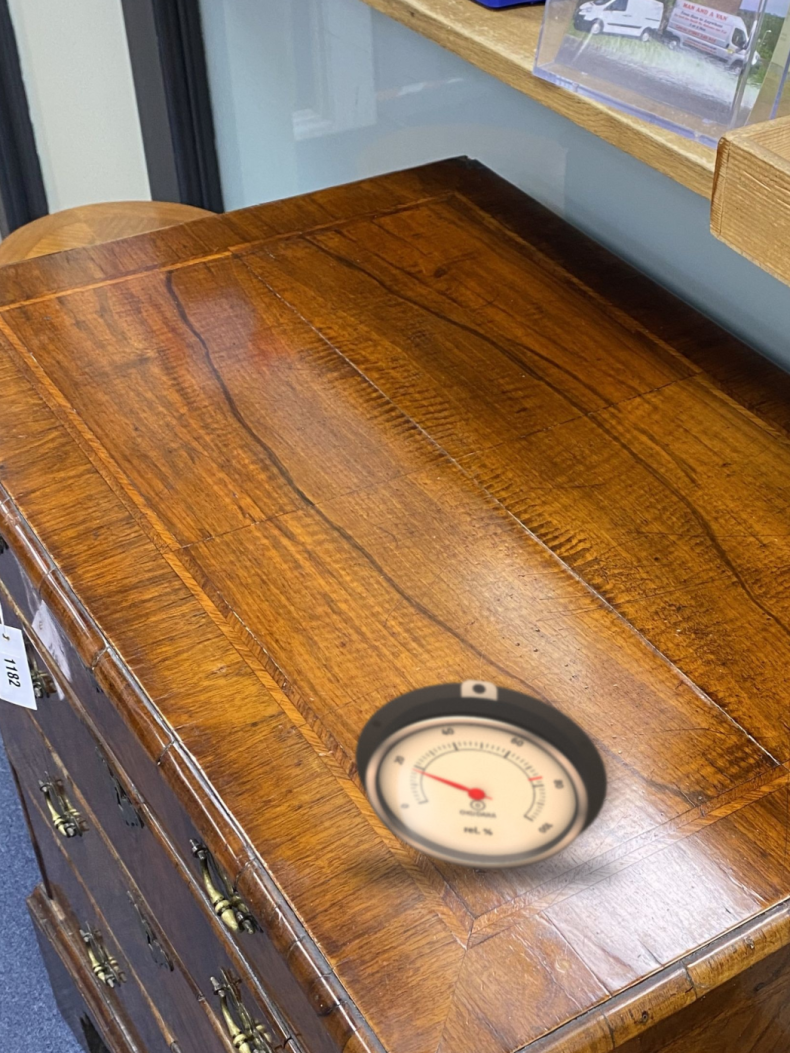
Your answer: 20 %
